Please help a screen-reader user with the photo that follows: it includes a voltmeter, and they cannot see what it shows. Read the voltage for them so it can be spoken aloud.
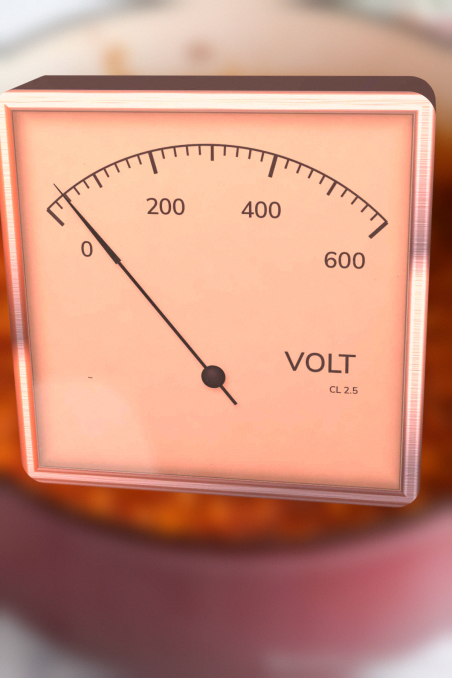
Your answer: 40 V
